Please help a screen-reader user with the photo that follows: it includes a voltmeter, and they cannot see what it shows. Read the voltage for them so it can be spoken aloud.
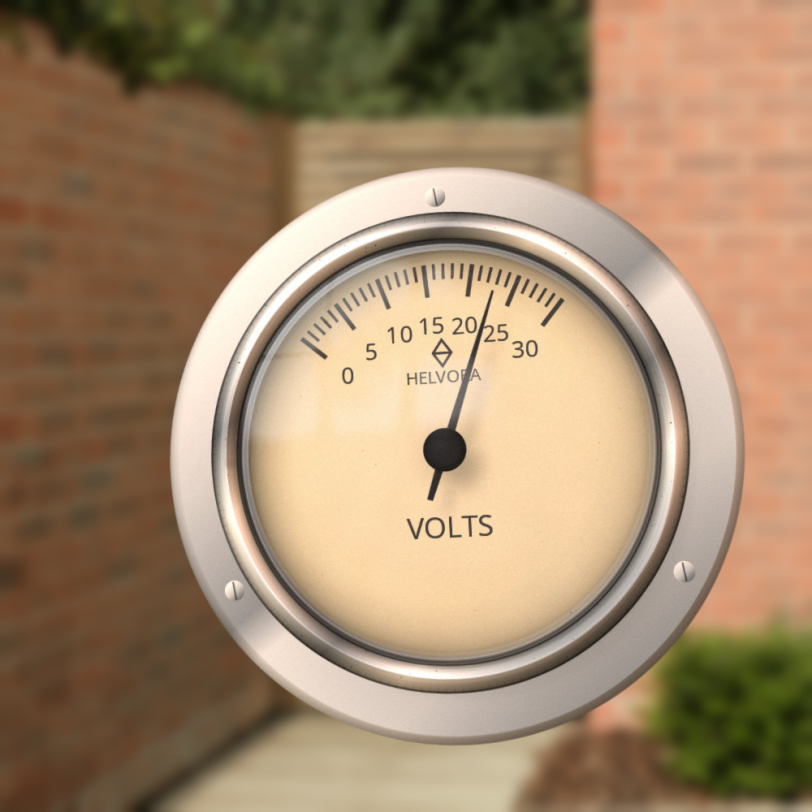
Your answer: 23 V
